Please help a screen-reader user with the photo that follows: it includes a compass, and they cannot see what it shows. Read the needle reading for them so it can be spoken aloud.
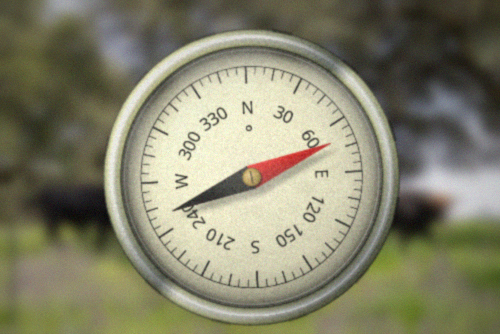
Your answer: 70 °
